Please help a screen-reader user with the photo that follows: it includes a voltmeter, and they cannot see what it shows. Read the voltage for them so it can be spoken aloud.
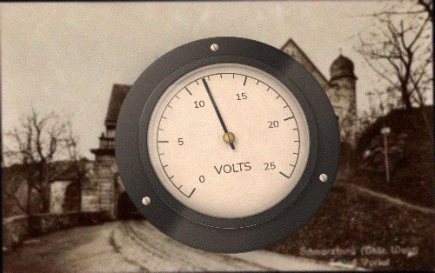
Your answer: 11.5 V
